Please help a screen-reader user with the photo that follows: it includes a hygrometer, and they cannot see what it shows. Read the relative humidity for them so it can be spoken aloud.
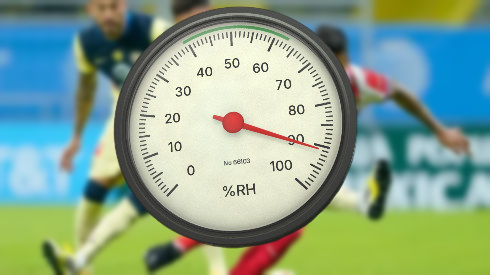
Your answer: 91 %
